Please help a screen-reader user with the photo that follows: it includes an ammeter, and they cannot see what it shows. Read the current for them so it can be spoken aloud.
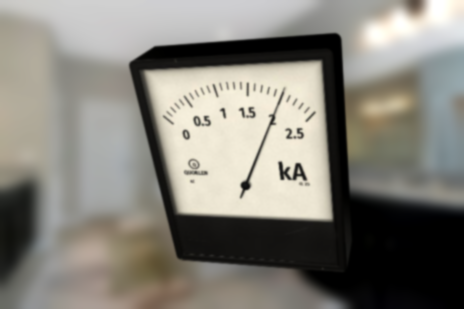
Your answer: 2 kA
